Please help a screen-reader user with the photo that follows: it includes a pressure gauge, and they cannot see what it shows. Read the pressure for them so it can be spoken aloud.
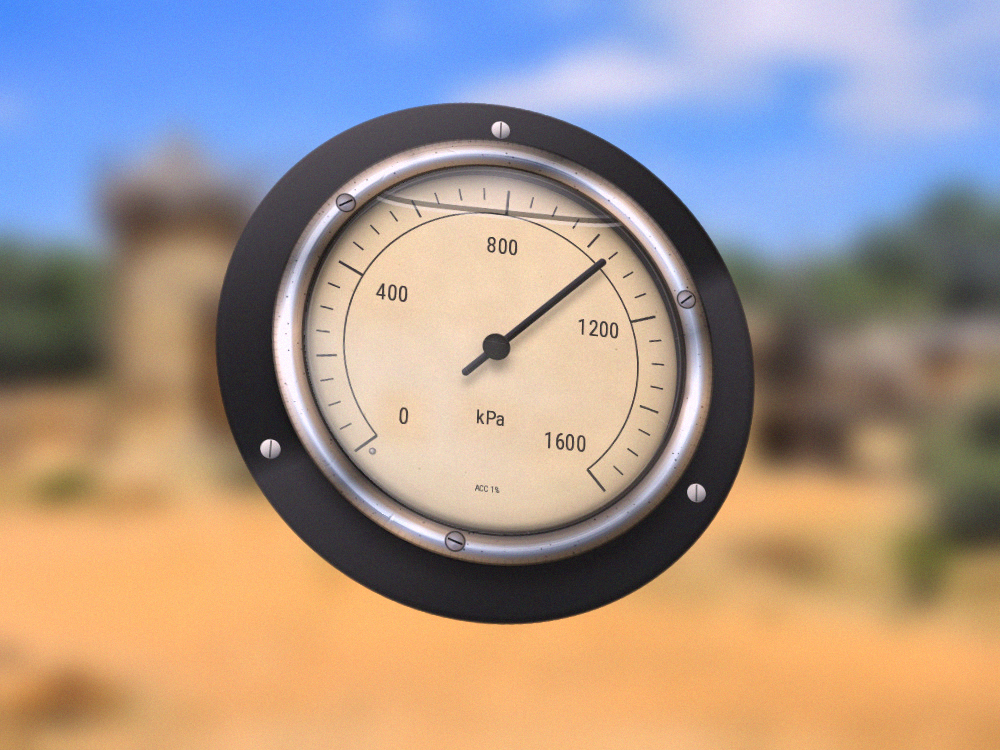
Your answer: 1050 kPa
